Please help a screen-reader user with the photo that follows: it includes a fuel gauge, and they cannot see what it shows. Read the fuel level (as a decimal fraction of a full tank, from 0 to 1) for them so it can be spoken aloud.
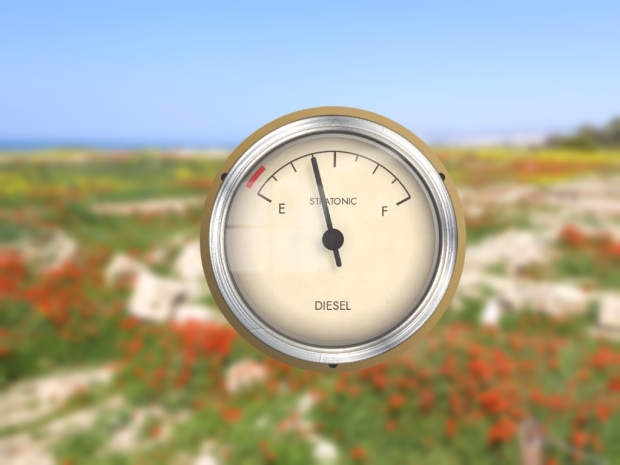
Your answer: 0.375
